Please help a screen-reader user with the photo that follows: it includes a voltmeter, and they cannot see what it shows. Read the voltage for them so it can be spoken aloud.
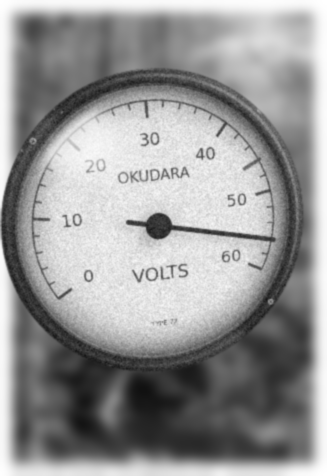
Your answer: 56 V
